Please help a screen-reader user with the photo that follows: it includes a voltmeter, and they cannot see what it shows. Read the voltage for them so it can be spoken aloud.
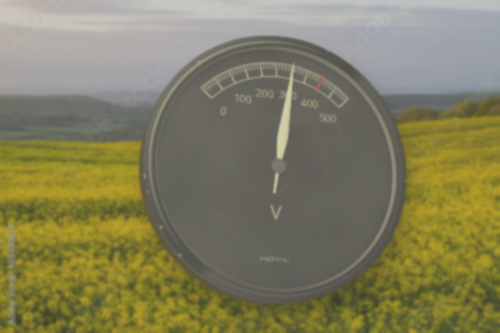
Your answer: 300 V
